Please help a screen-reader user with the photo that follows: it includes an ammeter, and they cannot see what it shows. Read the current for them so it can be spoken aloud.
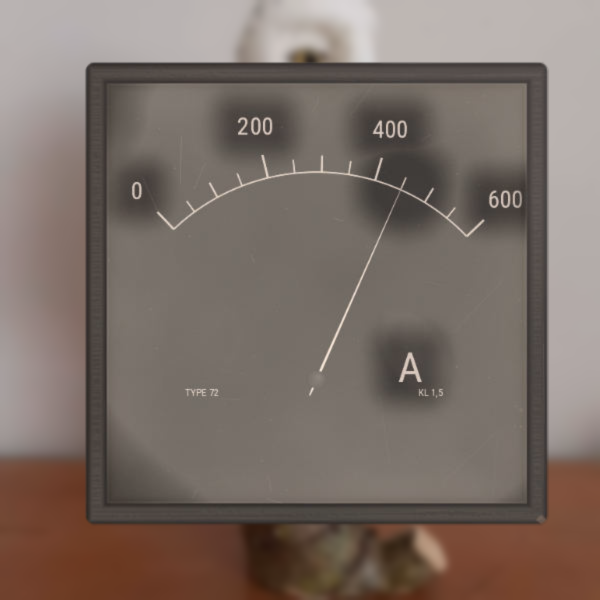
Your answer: 450 A
